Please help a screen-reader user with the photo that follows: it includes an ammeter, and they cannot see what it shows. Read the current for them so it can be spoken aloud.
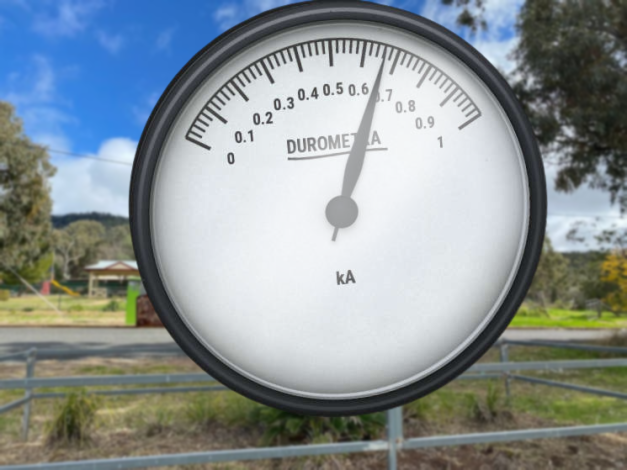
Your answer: 0.66 kA
